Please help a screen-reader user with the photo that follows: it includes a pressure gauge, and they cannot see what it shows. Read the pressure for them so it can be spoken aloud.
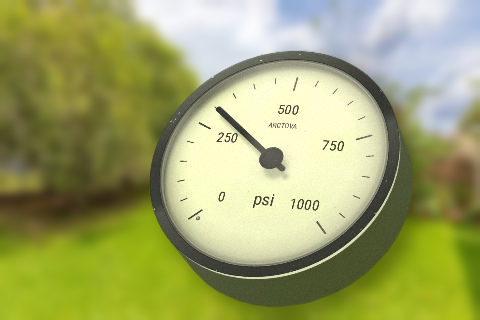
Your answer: 300 psi
